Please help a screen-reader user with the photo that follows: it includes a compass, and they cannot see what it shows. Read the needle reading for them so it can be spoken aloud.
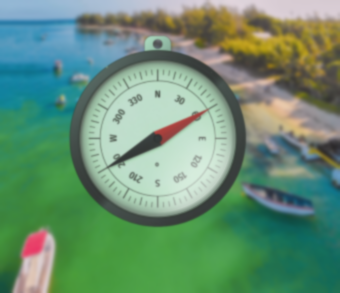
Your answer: 60 °
